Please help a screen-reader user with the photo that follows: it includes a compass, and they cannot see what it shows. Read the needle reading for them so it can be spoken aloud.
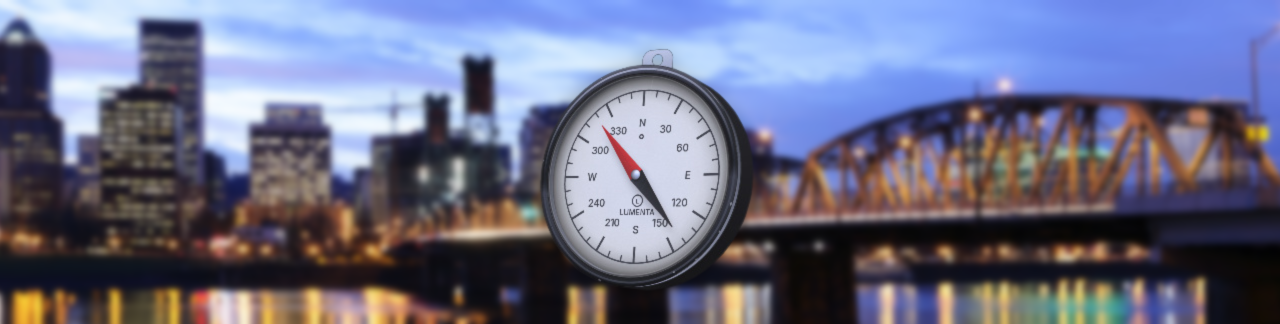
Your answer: 320 °
